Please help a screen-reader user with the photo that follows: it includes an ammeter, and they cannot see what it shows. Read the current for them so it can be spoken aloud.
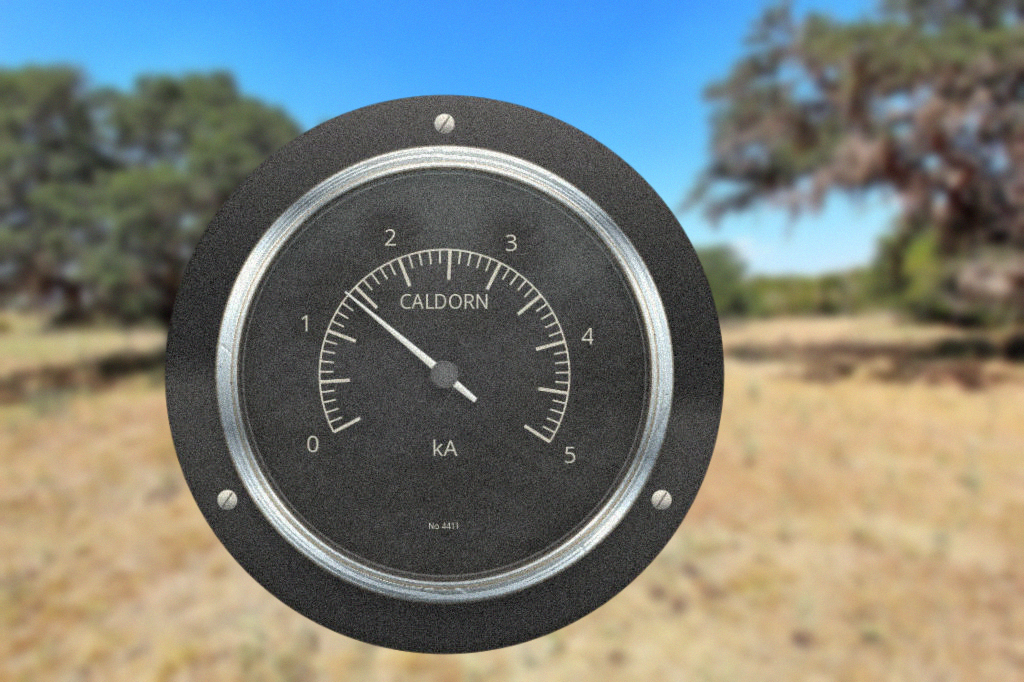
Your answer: 1.4 kA
